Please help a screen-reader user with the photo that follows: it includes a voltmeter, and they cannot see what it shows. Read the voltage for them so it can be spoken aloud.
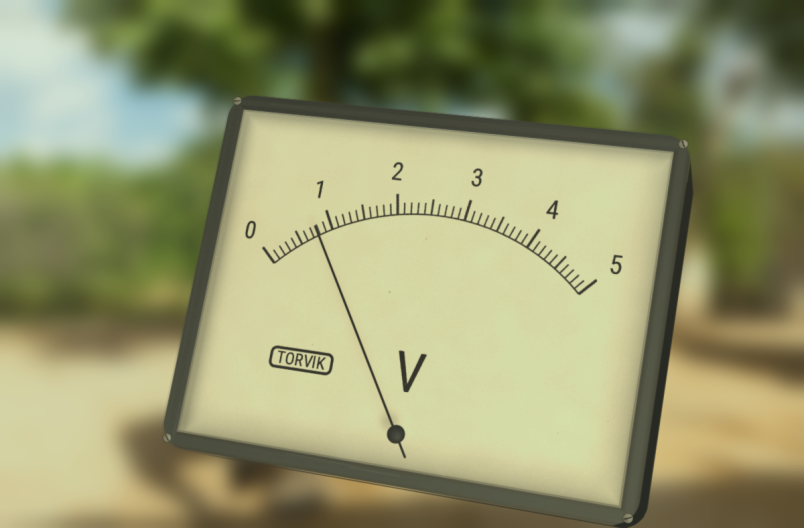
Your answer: 0.8 V
